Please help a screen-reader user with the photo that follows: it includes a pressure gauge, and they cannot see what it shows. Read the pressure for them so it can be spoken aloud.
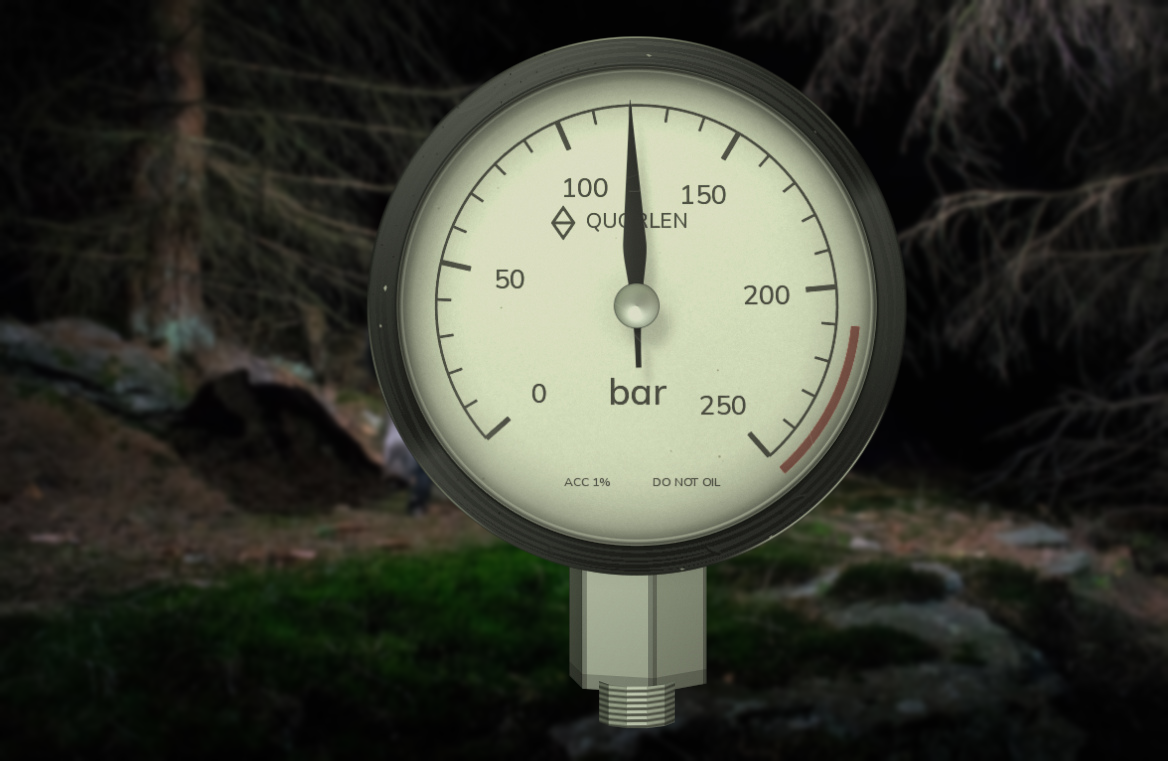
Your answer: 120 bar
